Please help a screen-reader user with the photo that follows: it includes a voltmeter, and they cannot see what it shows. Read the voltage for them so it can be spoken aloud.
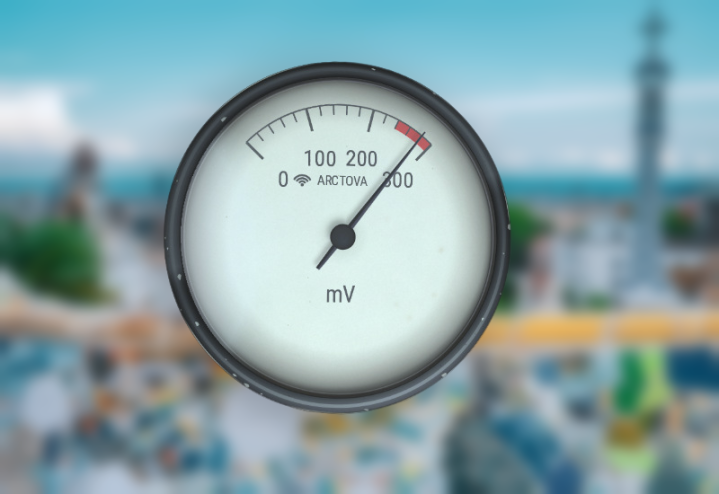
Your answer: 280 mV
